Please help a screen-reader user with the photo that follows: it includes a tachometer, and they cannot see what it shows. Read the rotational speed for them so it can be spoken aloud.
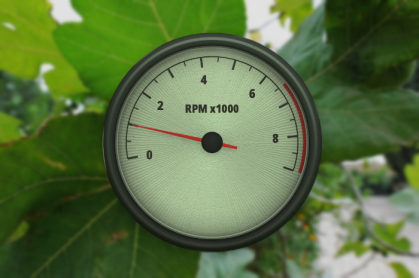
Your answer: 1000 rpm
